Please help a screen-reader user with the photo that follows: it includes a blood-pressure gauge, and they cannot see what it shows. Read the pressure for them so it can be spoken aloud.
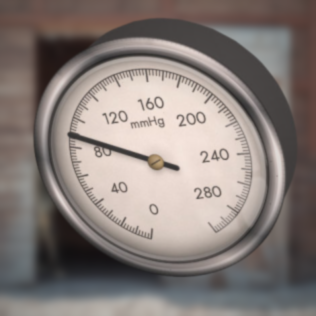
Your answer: 90 mmHg
